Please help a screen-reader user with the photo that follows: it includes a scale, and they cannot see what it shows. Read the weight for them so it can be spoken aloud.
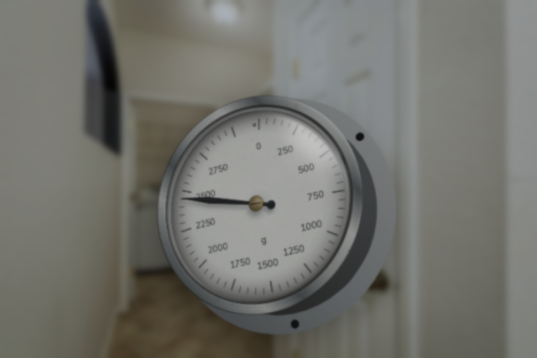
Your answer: 2450 g
